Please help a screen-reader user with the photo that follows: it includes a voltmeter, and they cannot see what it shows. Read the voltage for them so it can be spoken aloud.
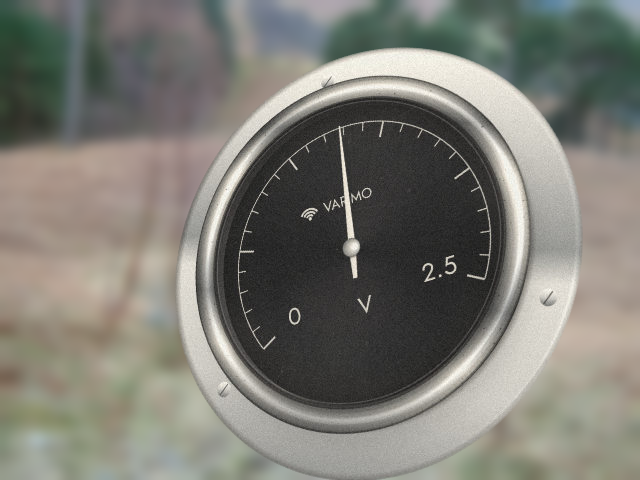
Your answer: 1.3 V
